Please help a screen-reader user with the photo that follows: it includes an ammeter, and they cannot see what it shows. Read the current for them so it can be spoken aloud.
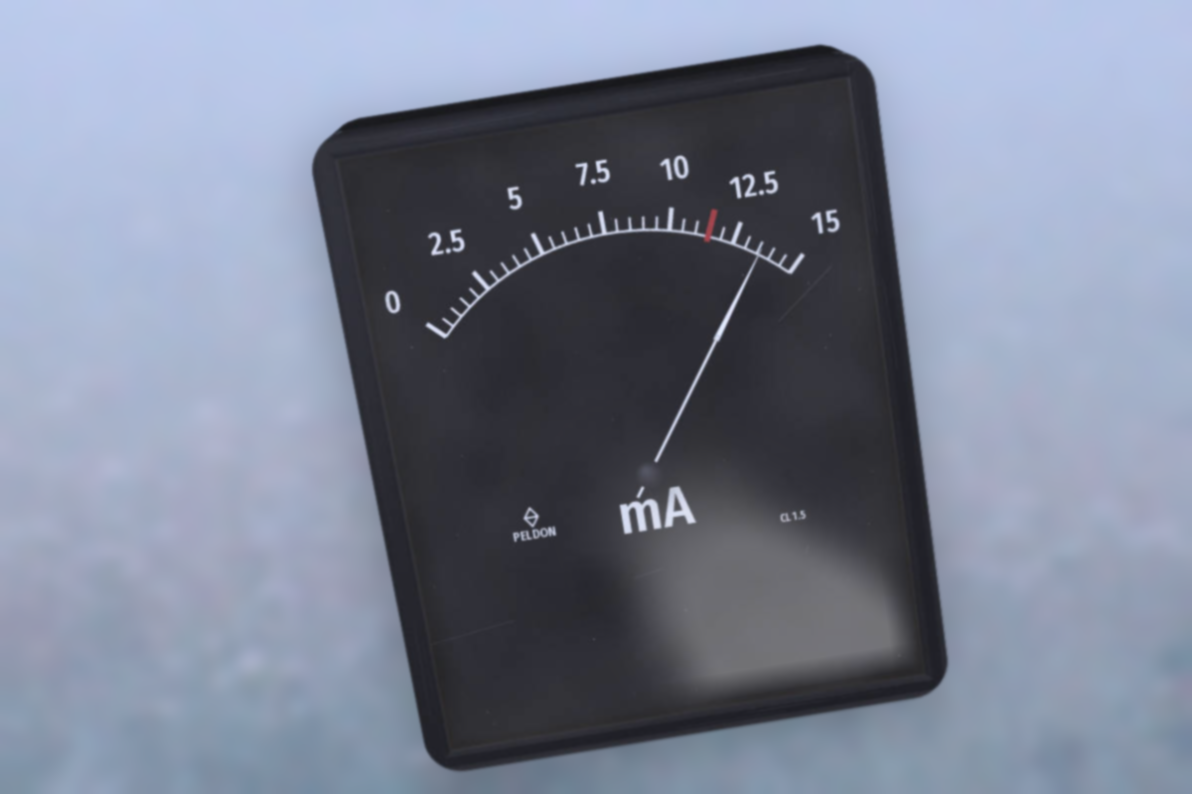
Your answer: 13.5 mA
